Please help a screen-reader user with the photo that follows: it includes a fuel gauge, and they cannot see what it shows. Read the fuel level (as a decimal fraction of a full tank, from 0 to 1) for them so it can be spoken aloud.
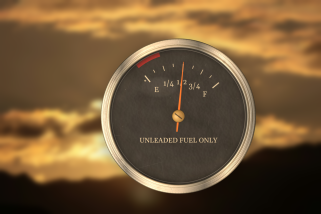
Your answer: 0.5
